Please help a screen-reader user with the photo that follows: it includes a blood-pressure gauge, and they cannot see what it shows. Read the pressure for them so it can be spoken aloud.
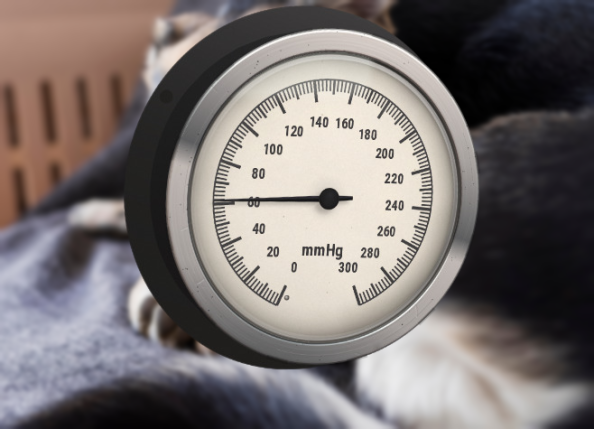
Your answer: 62 mmHg
